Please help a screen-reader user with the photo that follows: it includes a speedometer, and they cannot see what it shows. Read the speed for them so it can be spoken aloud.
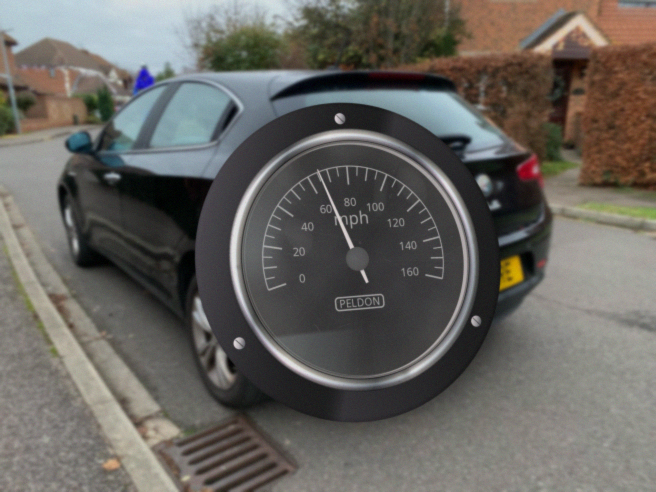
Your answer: 65 mph
